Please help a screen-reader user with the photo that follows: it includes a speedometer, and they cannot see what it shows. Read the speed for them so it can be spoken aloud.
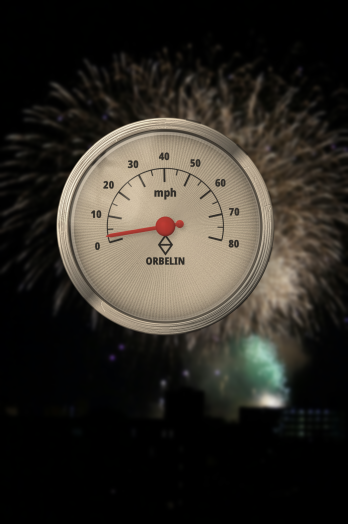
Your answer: 2.5 mph
